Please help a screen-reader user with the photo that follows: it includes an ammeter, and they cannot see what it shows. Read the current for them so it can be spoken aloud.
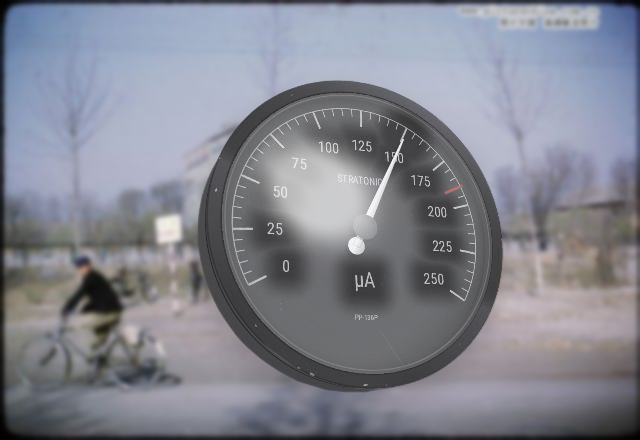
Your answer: 150 µA
